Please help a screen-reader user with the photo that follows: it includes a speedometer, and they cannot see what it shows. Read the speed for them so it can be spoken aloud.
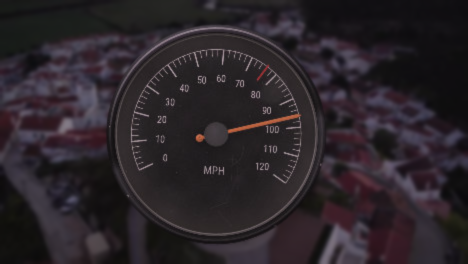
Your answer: 96 mph
